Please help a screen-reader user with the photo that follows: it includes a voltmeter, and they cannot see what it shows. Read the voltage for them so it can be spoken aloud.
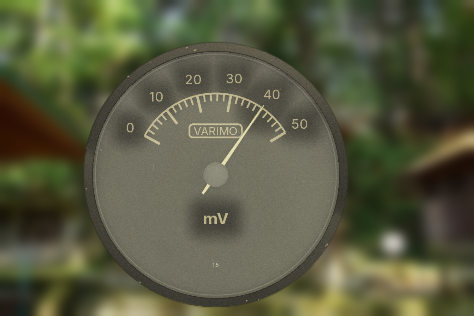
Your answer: 40 mV
